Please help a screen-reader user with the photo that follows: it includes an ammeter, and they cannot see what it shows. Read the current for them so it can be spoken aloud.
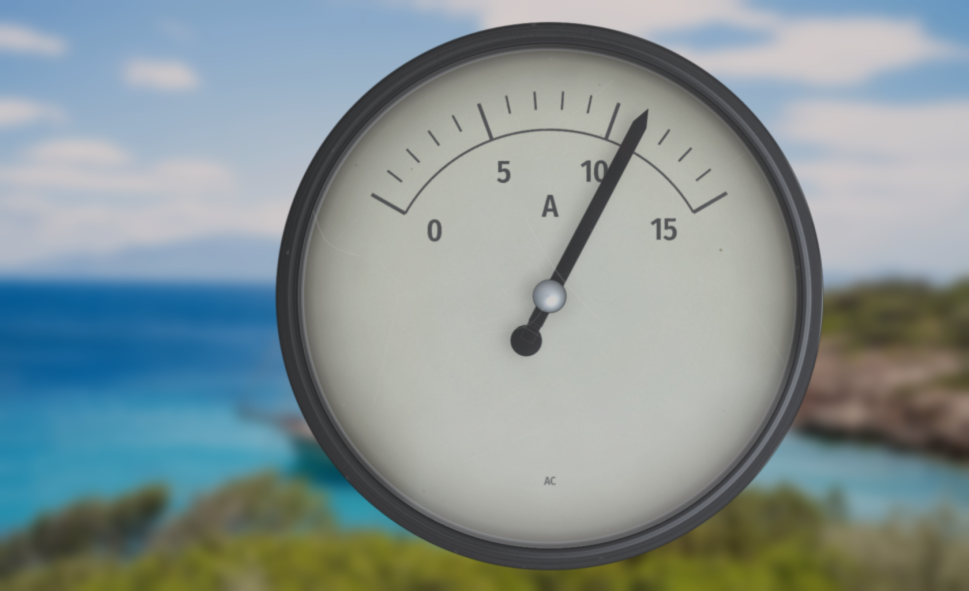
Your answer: 11 A
